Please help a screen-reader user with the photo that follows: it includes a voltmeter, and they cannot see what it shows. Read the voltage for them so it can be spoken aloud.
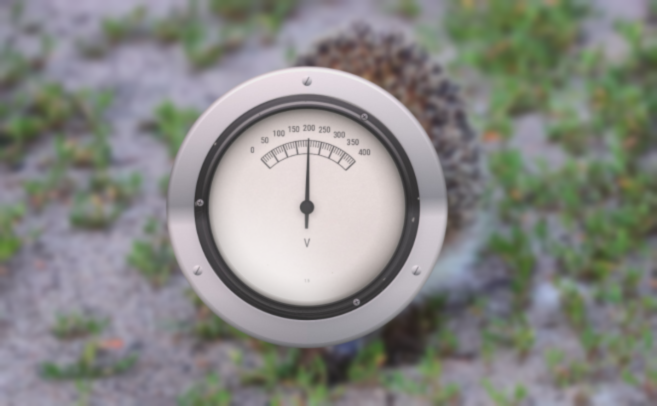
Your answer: 200 V
